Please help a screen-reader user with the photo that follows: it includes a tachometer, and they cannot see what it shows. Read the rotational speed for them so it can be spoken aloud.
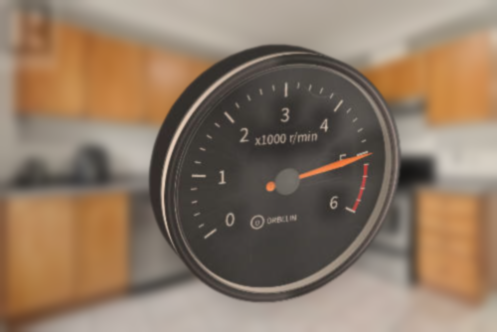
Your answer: 5000 rpm
